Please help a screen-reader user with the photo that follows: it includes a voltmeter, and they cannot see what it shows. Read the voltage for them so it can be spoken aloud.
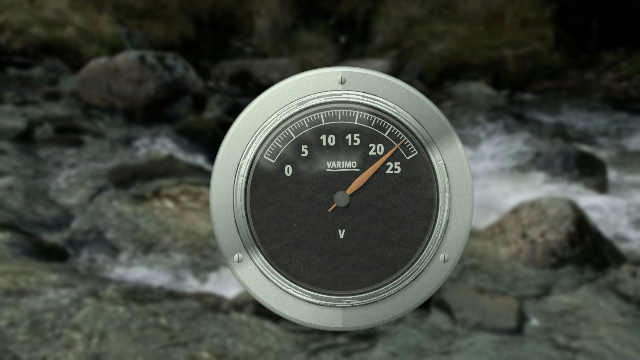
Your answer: 22.5 V
